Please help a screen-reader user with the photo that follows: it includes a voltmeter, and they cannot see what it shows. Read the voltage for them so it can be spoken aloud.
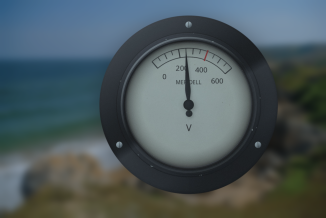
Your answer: 250 V
